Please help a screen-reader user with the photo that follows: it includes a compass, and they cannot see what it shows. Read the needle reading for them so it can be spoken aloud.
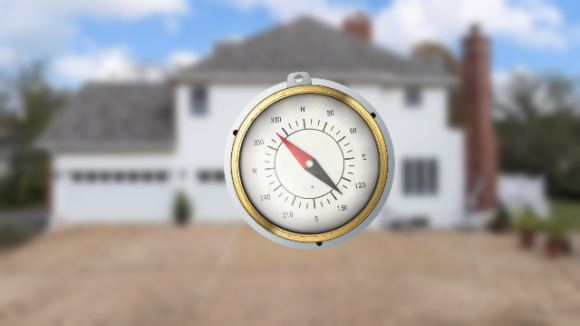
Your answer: 320 °
